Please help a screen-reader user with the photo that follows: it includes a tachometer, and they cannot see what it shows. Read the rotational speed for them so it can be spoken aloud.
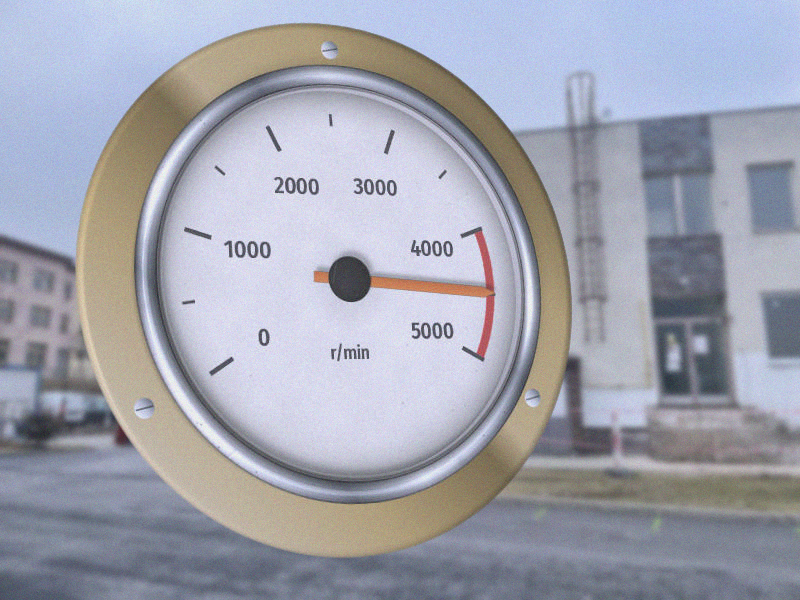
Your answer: 4500 rpm
